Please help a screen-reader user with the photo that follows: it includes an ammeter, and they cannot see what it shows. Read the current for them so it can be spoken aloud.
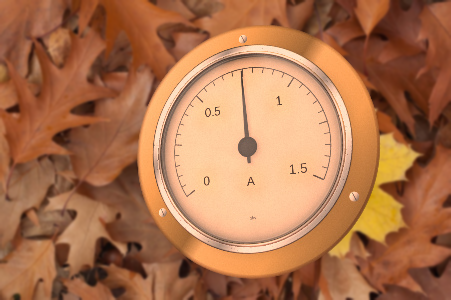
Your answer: 0.75 A
